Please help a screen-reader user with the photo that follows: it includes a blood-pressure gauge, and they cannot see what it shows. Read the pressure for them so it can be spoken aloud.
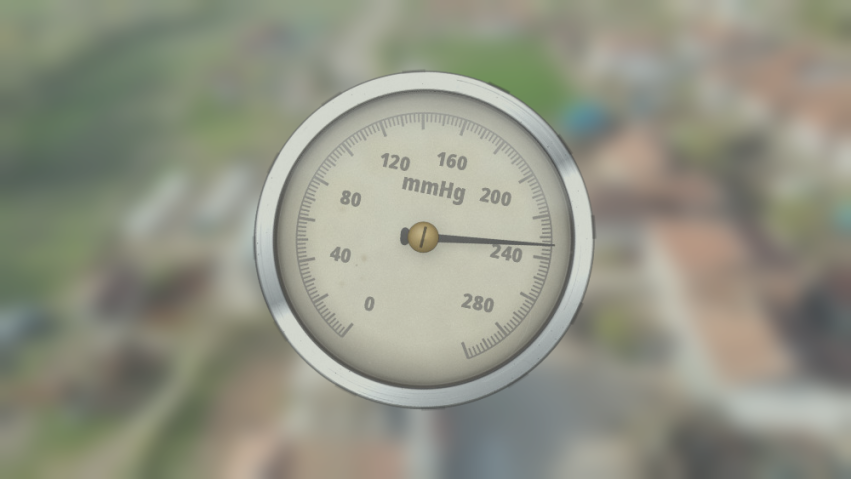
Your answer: 234 mmHg
